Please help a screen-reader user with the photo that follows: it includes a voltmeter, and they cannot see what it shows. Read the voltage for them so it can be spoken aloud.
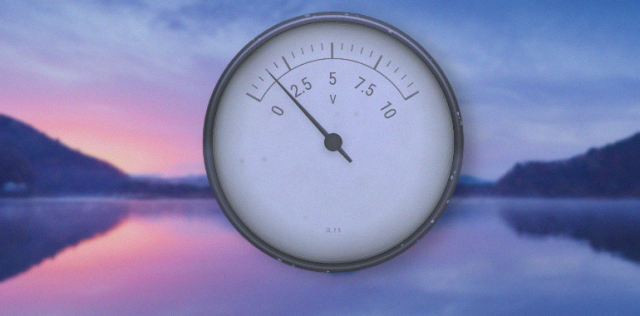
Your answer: 1.5 V
